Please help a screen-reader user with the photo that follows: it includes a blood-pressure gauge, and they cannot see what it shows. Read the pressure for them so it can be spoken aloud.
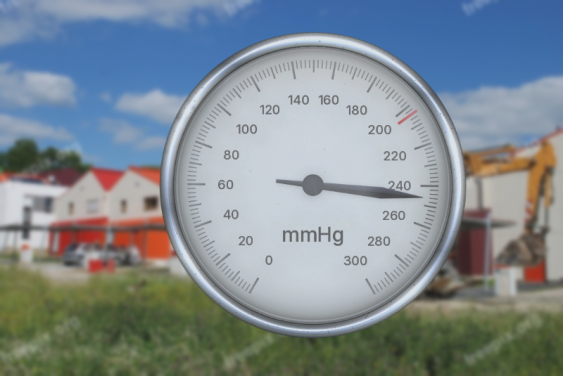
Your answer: 246 mmHg
